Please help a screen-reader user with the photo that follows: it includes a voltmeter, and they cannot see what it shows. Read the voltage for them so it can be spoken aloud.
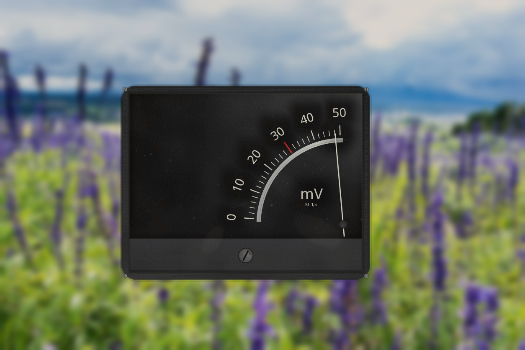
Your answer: 48 mV
